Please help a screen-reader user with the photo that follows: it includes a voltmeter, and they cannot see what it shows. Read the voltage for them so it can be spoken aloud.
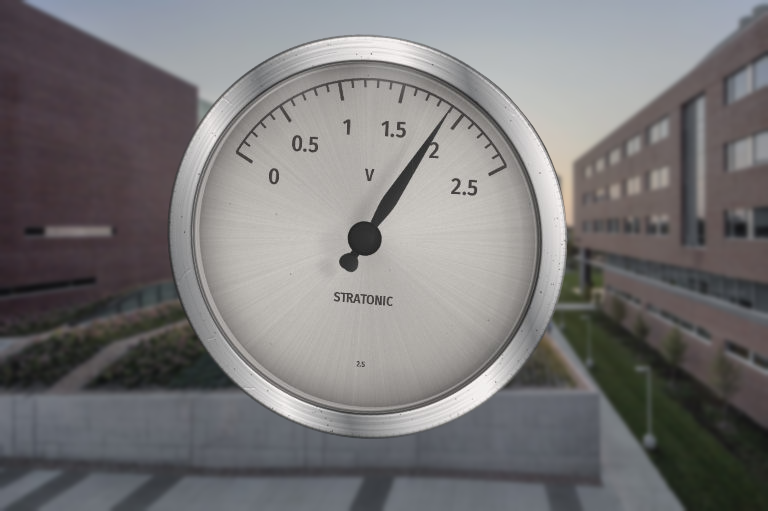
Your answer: 1.9 V
